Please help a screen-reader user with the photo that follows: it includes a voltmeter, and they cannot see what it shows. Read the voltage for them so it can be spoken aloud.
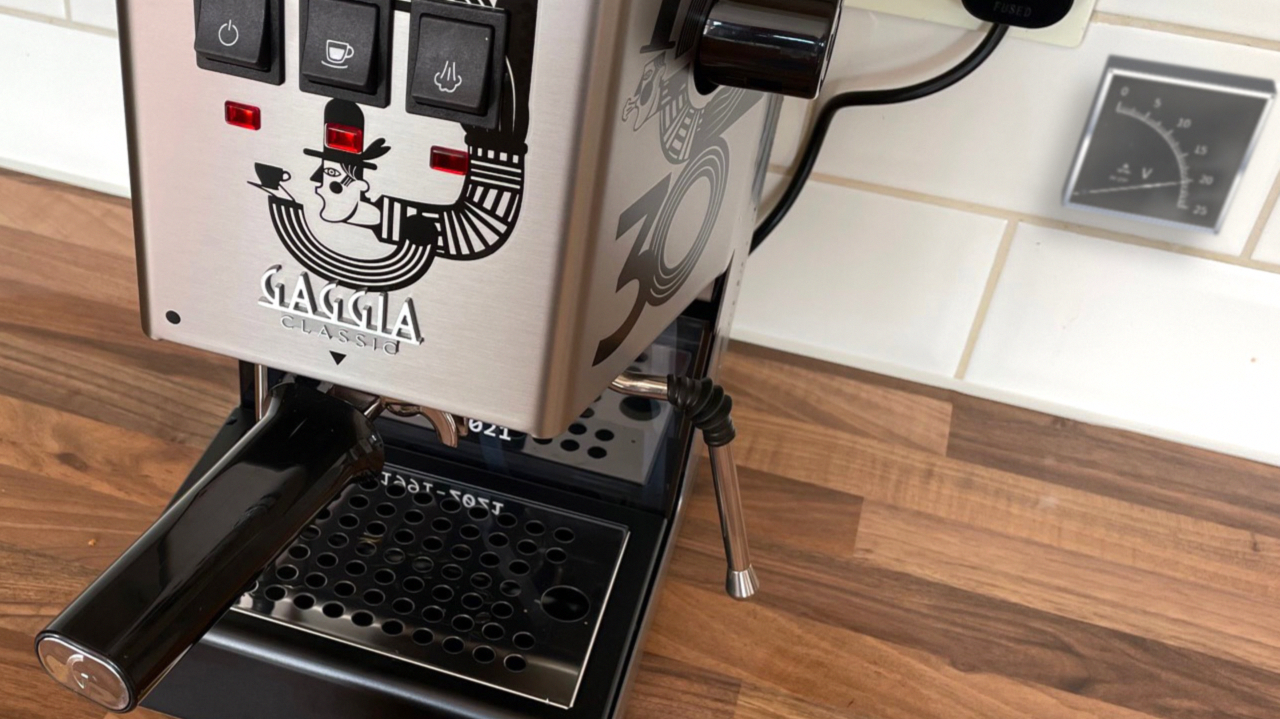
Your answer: 20 V
